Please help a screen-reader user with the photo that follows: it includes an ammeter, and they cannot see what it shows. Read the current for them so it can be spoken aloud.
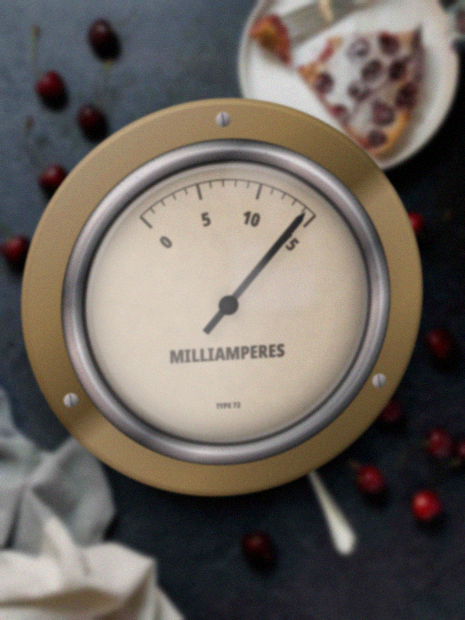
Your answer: 14 mA
